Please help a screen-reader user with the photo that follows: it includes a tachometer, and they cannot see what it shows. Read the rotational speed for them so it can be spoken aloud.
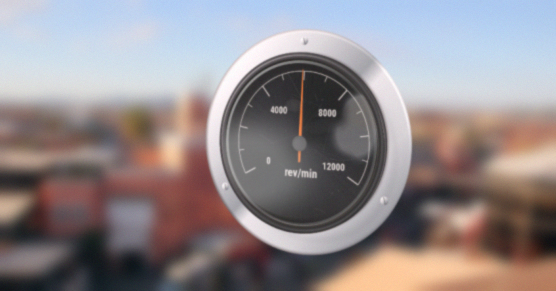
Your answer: 6000 rpm
